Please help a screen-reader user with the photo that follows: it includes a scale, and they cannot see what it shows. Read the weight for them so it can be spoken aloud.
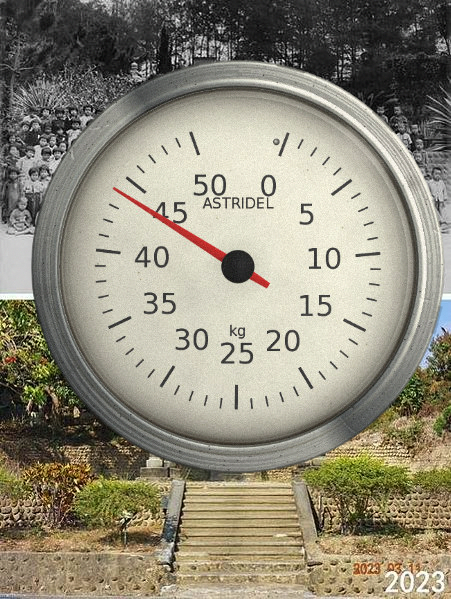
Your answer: 44 kg
